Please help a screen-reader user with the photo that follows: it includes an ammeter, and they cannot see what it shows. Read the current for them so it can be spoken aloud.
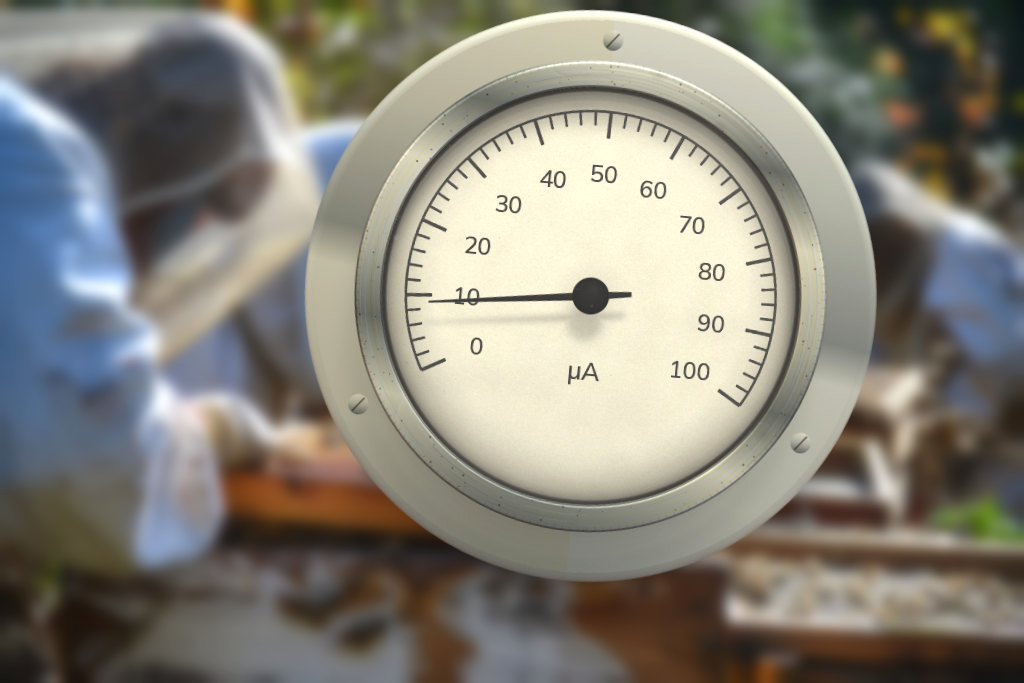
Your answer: 9 µA
